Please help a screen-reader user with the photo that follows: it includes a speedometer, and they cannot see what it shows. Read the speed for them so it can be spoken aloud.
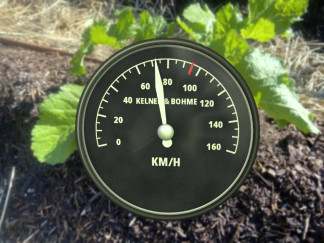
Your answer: 72.5 km/h
